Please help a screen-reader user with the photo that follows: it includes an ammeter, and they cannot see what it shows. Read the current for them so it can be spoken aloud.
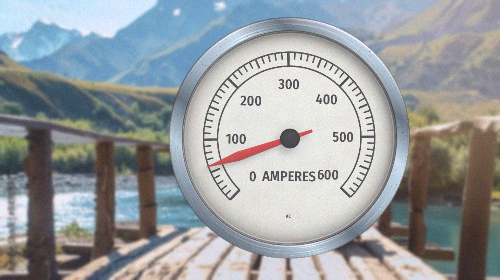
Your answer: 60 A
